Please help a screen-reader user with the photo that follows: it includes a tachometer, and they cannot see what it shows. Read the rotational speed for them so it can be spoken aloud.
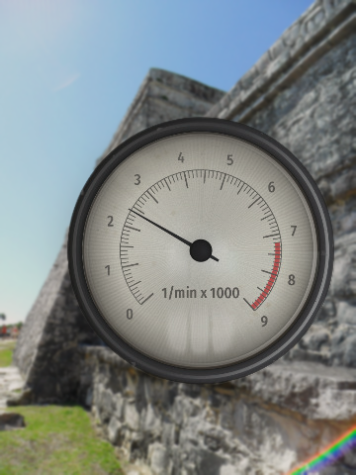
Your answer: 2400 rpm
